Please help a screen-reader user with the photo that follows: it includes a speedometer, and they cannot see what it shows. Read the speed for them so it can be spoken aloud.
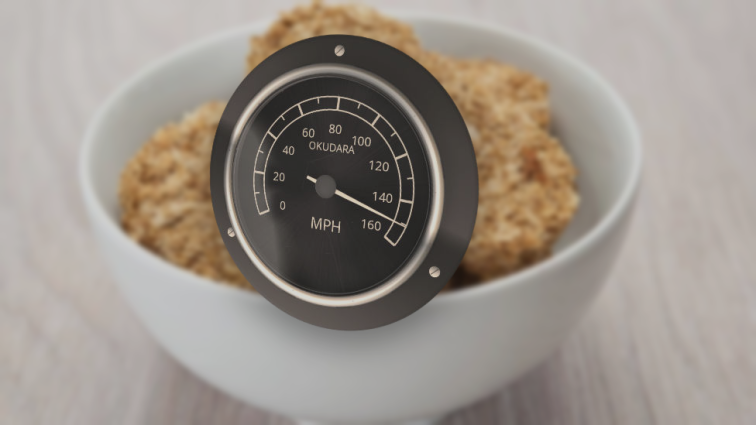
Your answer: 150 mph
